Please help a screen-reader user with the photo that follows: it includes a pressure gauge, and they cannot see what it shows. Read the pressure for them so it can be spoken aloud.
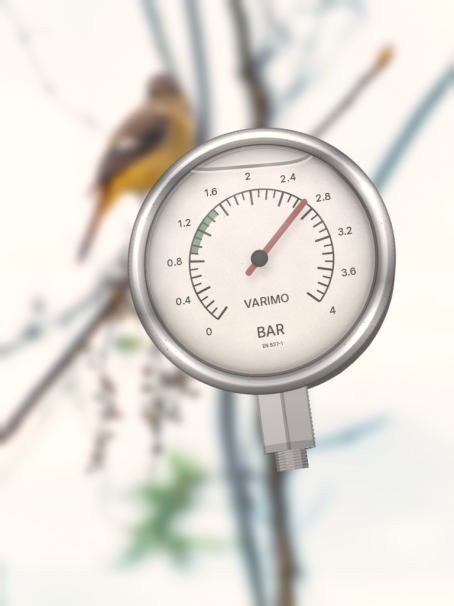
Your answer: 2.7 bar
